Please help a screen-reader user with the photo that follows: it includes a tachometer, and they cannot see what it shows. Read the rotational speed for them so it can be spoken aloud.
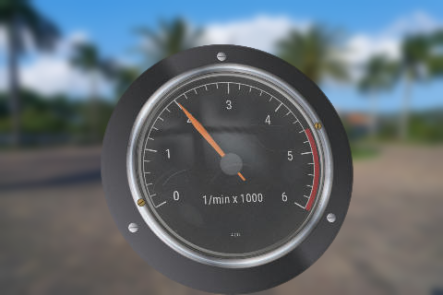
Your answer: 2000 rpm
